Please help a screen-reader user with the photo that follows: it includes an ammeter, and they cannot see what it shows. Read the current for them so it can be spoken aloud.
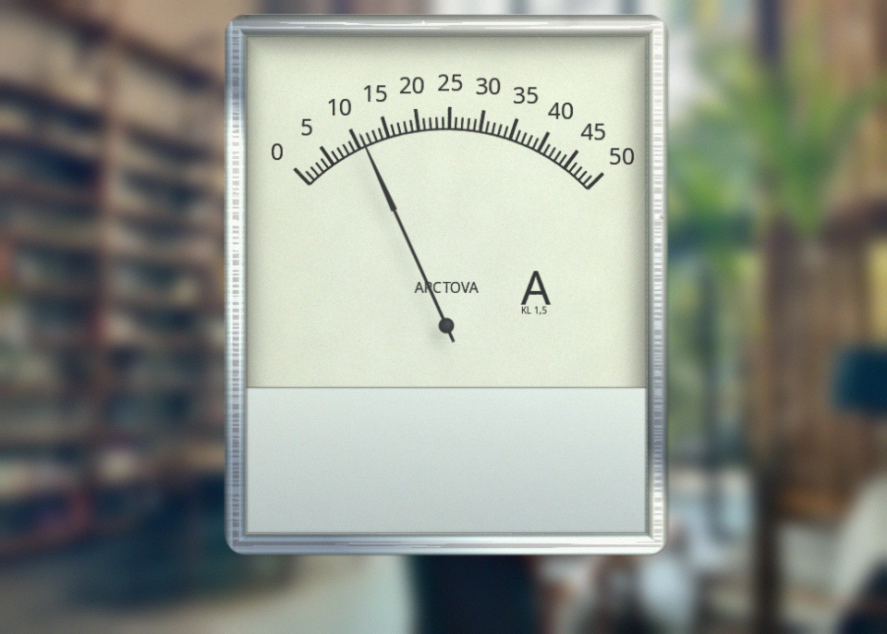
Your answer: 11 A
